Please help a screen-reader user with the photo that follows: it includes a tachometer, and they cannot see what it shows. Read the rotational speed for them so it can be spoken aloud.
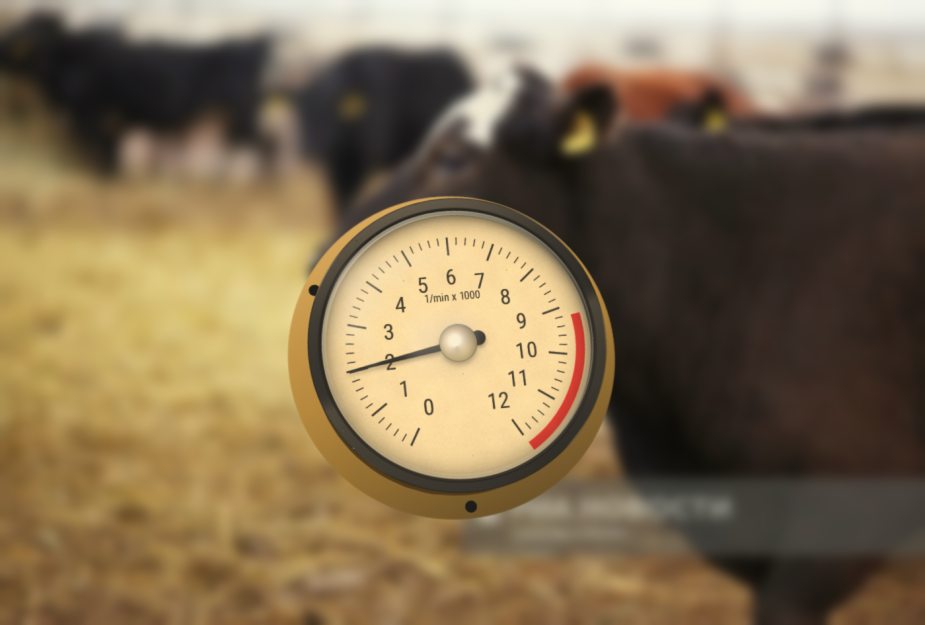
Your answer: 2000 rpm
